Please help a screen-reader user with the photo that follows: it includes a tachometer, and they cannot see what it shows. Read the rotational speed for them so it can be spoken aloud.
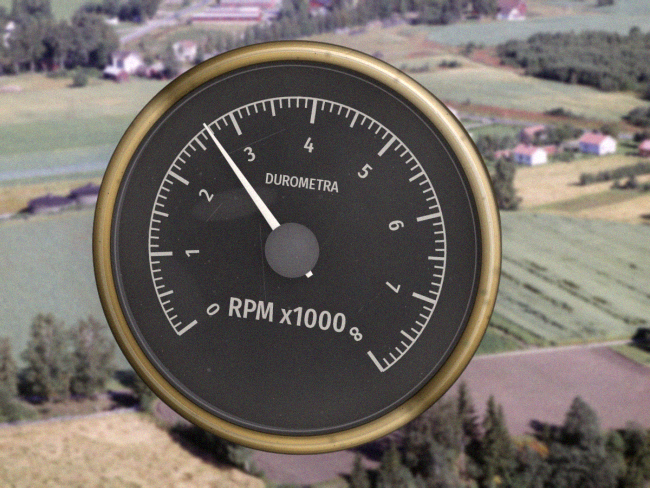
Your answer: 2700 rpm
